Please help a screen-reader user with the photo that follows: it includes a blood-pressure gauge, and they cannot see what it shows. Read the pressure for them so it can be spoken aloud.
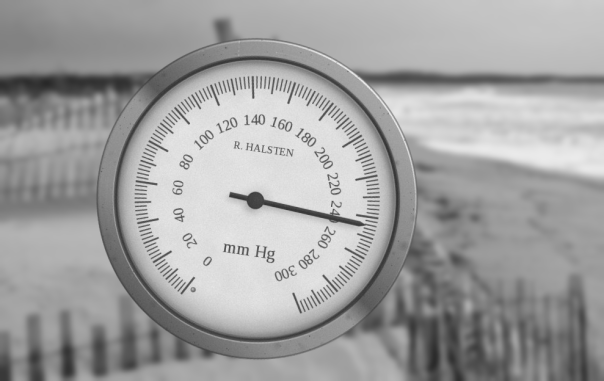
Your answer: 244 mmHg
